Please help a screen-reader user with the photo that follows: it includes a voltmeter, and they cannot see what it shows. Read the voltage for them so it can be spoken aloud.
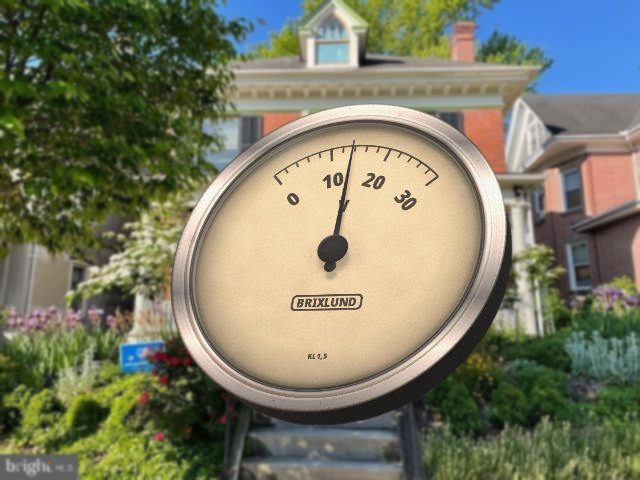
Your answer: 14 V
